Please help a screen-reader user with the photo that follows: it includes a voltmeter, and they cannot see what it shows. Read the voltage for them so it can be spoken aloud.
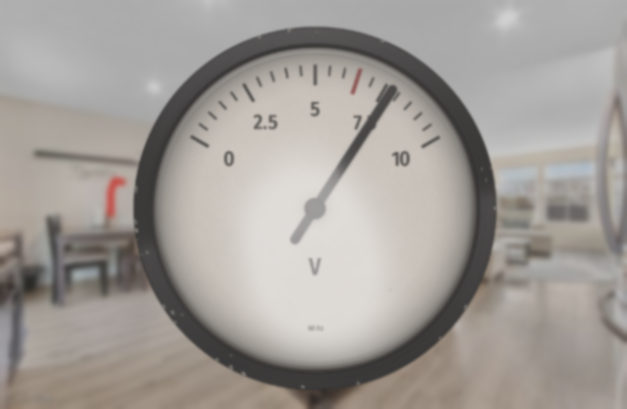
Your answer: 7.75 V
